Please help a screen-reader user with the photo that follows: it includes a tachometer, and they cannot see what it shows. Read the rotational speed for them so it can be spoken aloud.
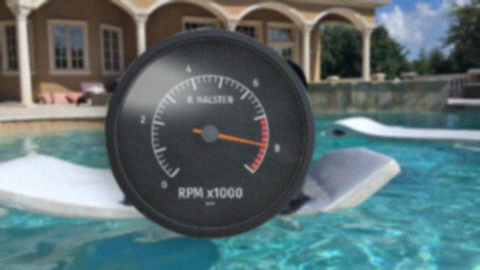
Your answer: 8000 rpm
